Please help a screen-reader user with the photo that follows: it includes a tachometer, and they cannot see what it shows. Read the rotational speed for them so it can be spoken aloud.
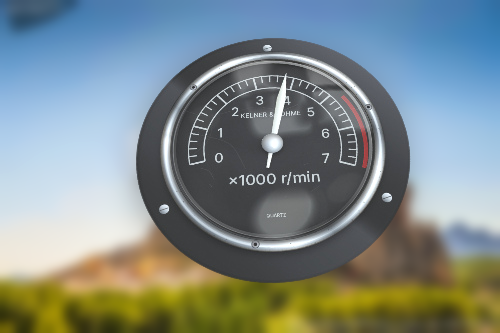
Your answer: 3800 rpm
